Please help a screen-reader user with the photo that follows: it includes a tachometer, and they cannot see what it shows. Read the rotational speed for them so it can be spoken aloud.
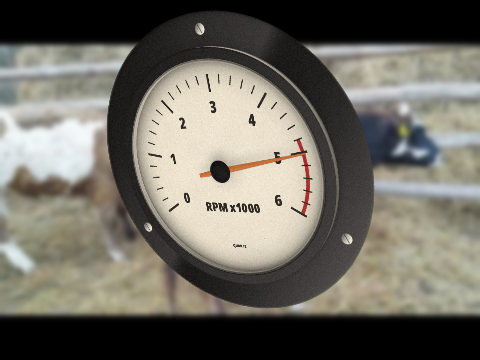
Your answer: 5000 rpm
